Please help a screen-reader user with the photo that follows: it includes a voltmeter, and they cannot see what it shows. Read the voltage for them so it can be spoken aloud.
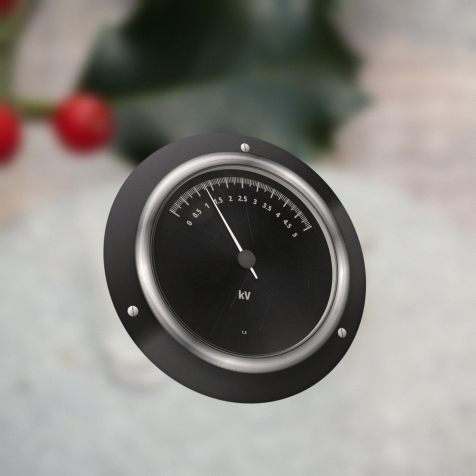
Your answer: 1.25 kV
